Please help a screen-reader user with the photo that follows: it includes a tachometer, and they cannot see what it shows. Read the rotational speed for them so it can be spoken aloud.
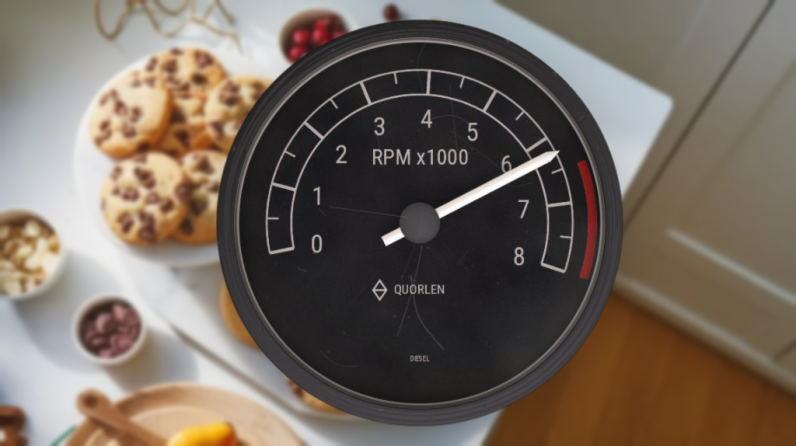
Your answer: 6250 rpm
